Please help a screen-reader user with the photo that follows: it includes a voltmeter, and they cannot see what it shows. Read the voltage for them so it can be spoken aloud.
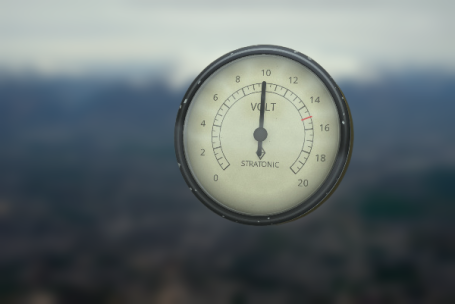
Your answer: 10 V
